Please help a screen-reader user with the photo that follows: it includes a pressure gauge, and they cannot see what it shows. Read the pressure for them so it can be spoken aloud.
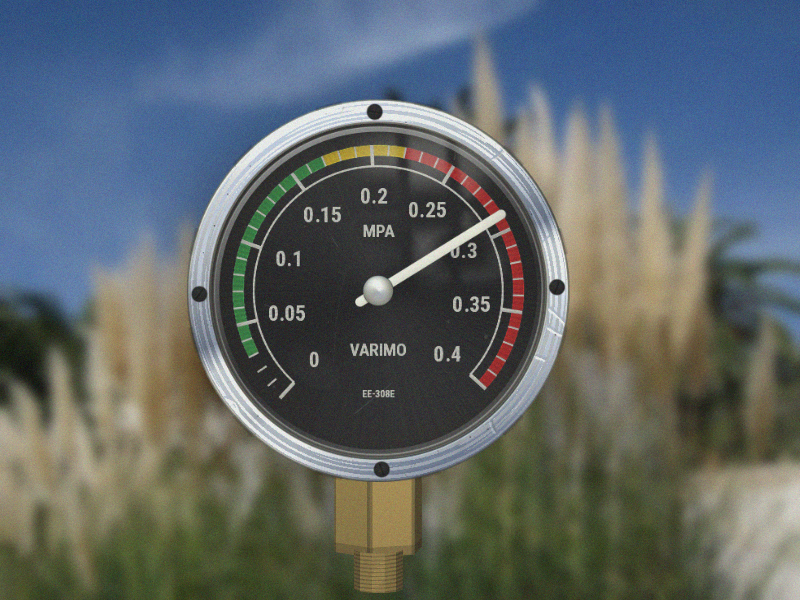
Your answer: 0.29 MPa
